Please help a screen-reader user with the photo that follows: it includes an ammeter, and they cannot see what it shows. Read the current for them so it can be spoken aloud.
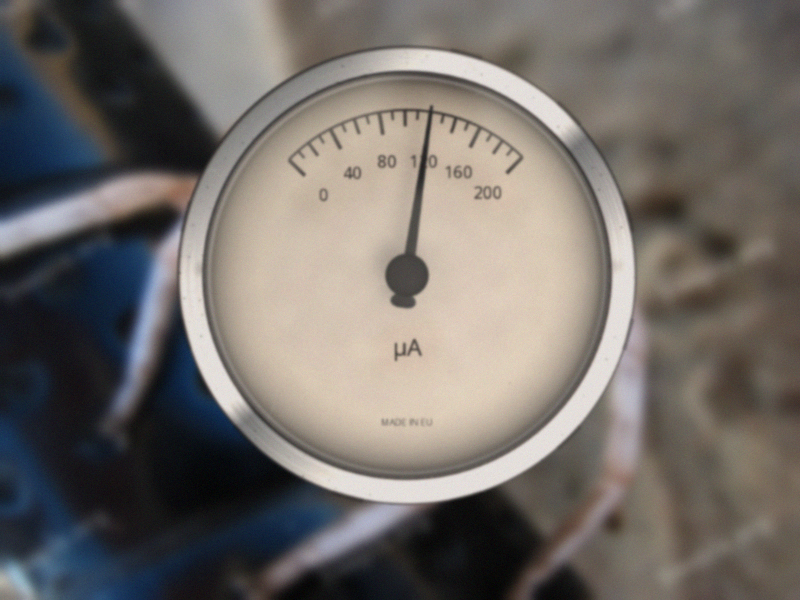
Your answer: 120 µA
